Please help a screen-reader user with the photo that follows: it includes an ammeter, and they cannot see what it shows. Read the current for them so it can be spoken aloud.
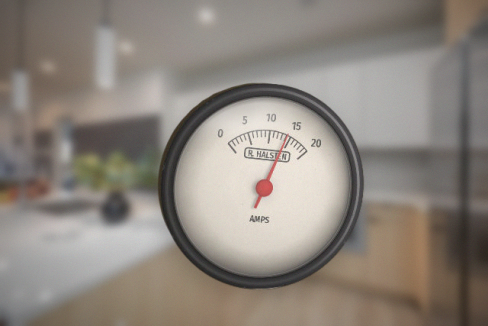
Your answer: 14 A
